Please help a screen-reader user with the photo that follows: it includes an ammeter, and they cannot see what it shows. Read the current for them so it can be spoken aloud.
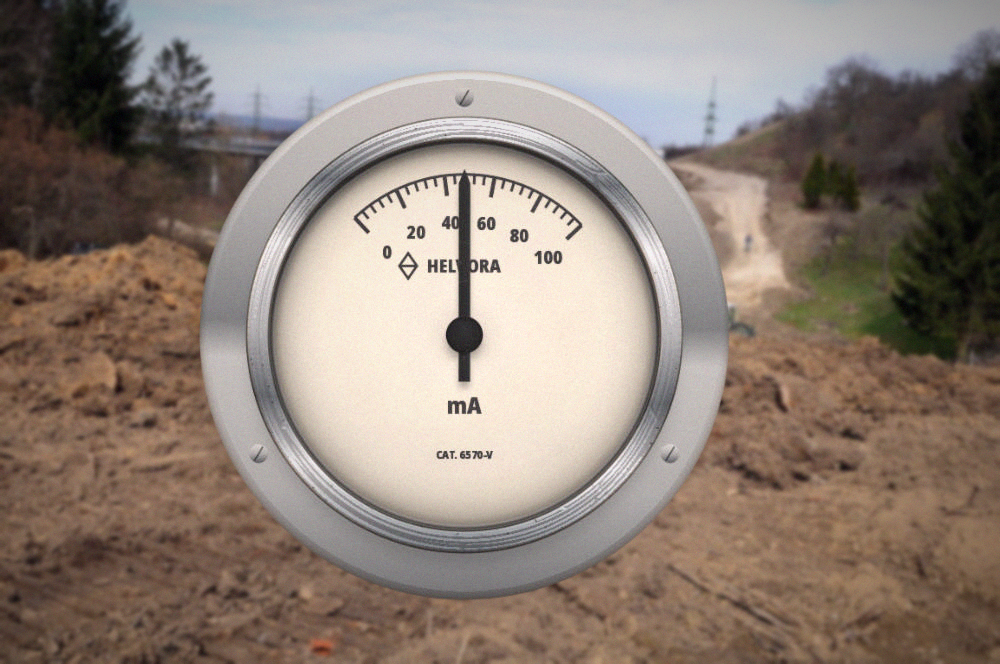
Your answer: 48 mA
